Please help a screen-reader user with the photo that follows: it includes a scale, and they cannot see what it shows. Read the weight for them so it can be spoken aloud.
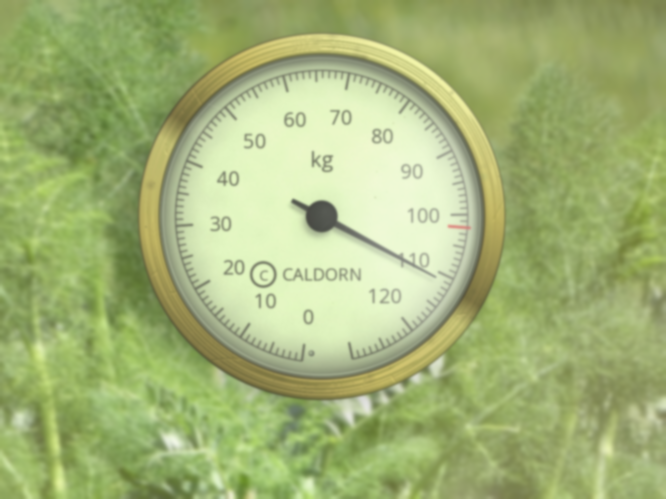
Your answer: 111 kg
